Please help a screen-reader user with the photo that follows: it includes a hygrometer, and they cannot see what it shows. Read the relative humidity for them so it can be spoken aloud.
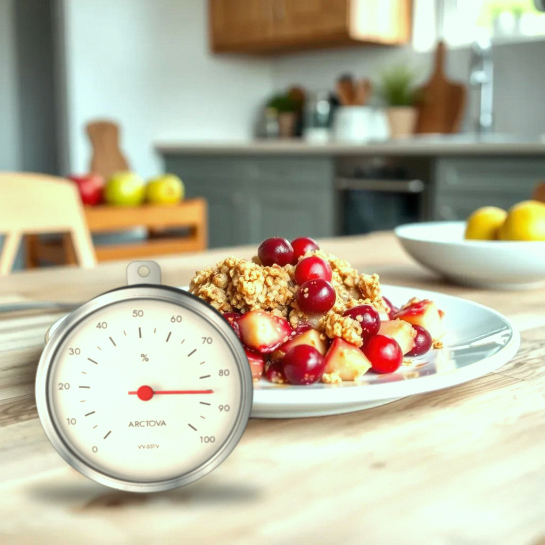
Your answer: 85 %
